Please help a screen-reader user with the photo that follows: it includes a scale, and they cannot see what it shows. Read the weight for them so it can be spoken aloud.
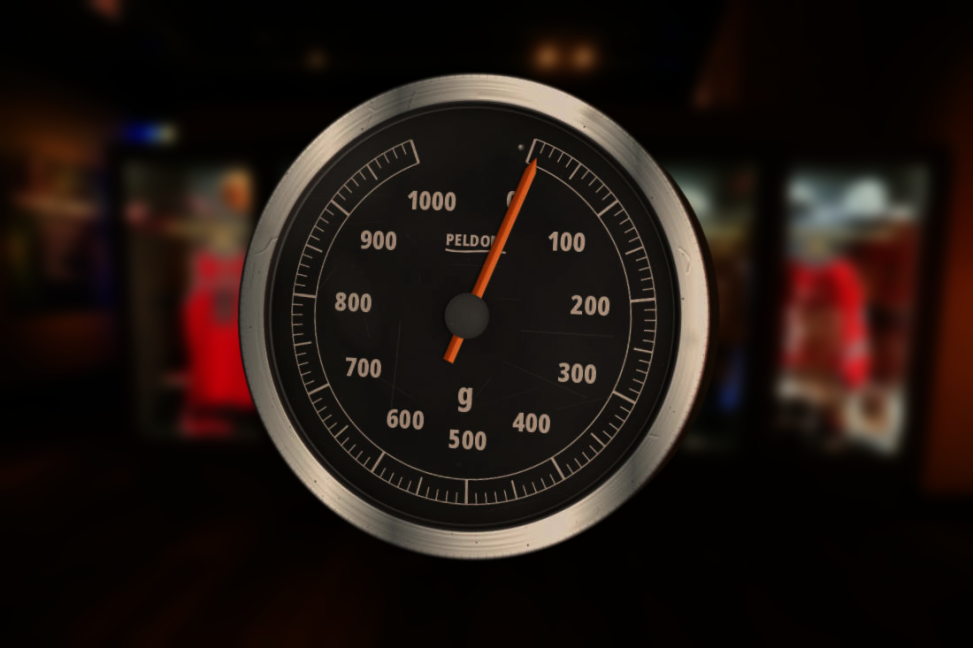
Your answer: 10 g
